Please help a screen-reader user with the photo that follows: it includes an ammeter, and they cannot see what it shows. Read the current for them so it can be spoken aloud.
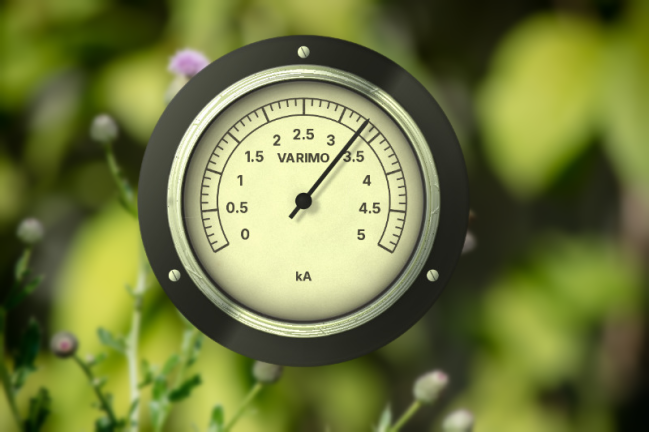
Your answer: 3.3 kA
